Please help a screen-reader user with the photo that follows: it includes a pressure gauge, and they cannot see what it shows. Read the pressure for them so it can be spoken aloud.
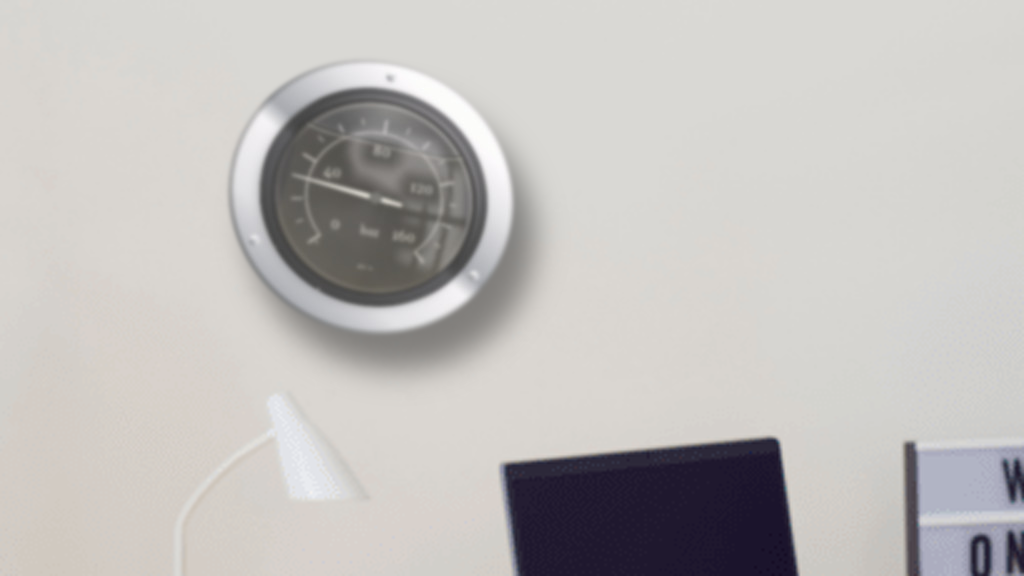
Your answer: 30 bar
